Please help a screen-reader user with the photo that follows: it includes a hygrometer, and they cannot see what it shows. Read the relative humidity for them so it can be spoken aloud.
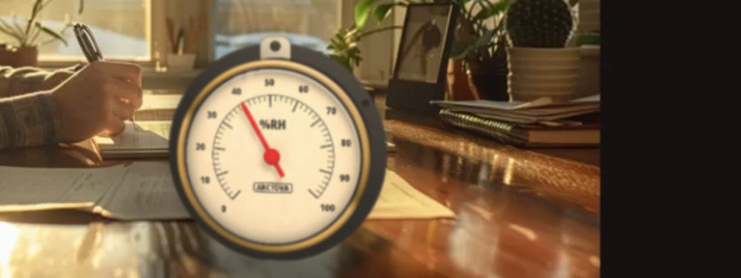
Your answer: 40 %
